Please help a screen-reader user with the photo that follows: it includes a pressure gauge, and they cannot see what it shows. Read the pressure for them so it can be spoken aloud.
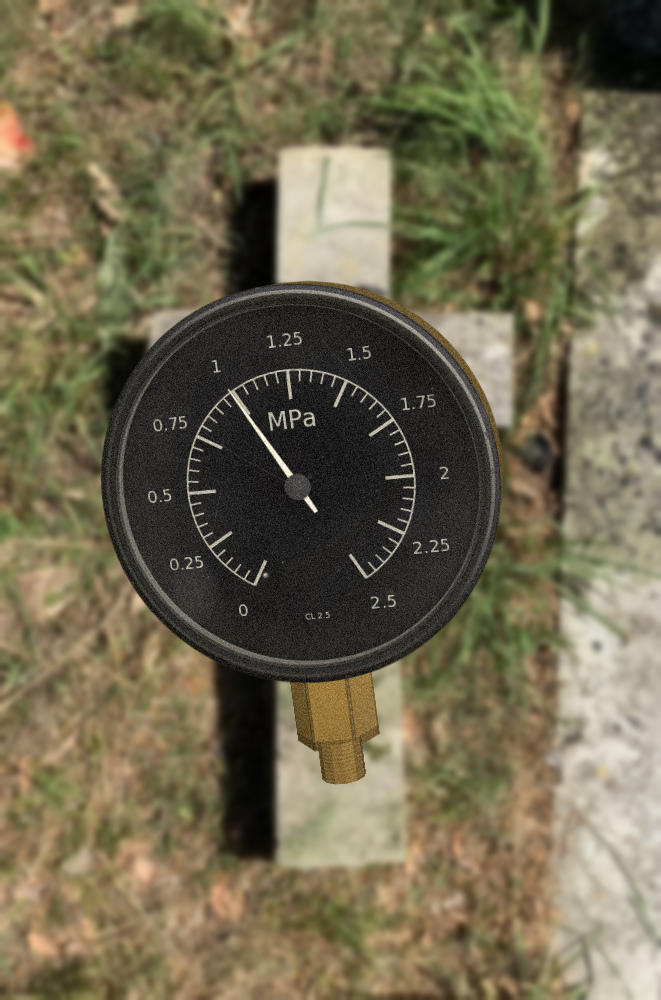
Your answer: 1 MPa
